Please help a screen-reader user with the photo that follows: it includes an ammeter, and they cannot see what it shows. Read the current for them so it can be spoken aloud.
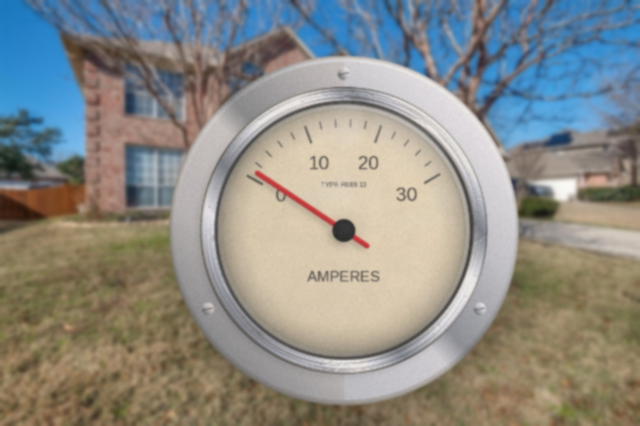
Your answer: 1 A
